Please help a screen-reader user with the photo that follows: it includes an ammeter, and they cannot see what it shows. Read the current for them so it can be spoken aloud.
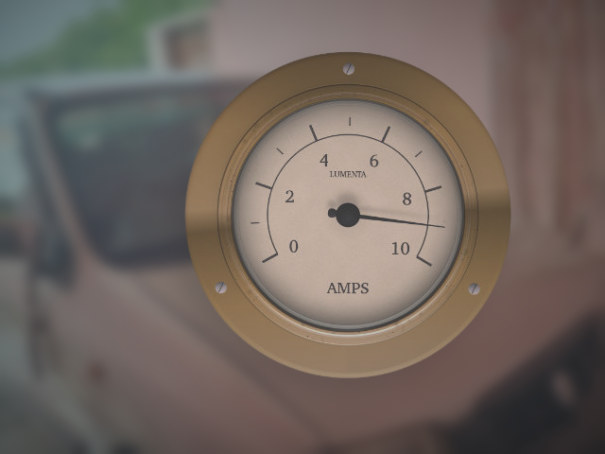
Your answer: 9 A
